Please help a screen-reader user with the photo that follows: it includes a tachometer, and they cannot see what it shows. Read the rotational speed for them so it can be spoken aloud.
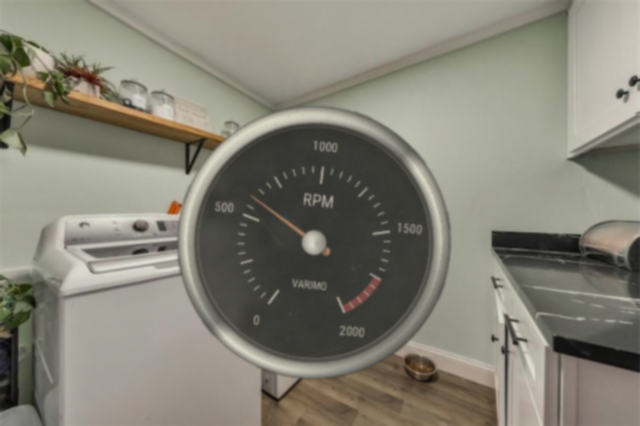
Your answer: 600 rpm
